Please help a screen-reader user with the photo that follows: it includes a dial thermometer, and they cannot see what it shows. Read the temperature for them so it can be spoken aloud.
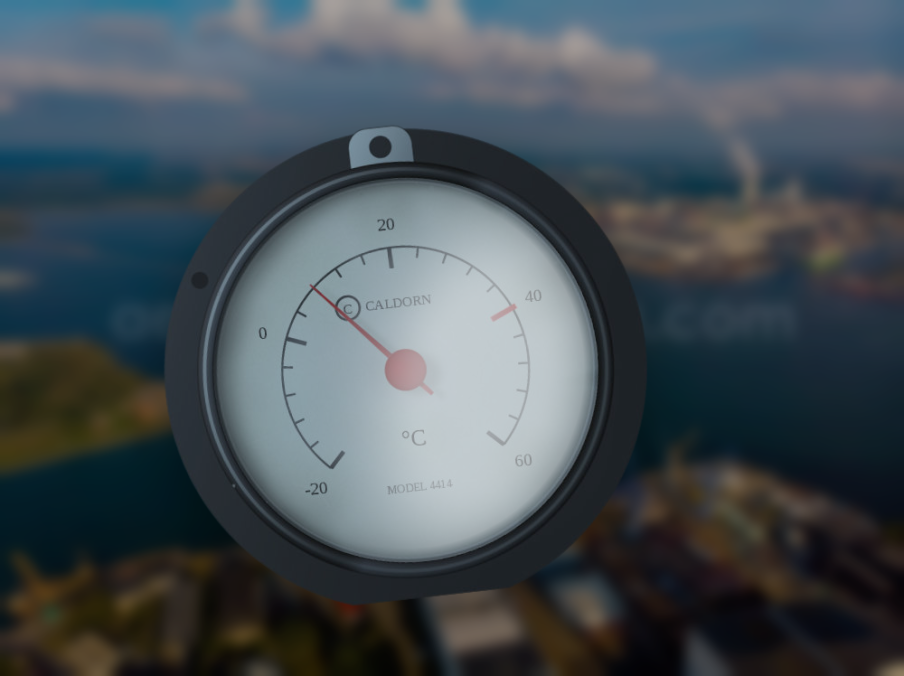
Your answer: 8 °C
